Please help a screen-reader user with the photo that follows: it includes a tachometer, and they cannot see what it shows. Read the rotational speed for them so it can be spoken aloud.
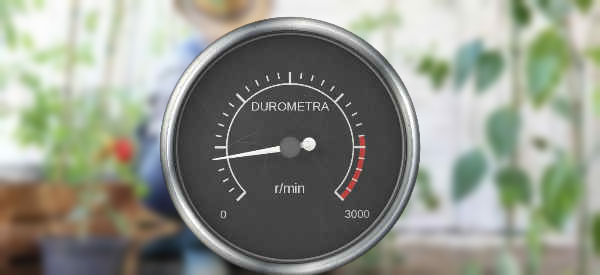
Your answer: 400 rpm
